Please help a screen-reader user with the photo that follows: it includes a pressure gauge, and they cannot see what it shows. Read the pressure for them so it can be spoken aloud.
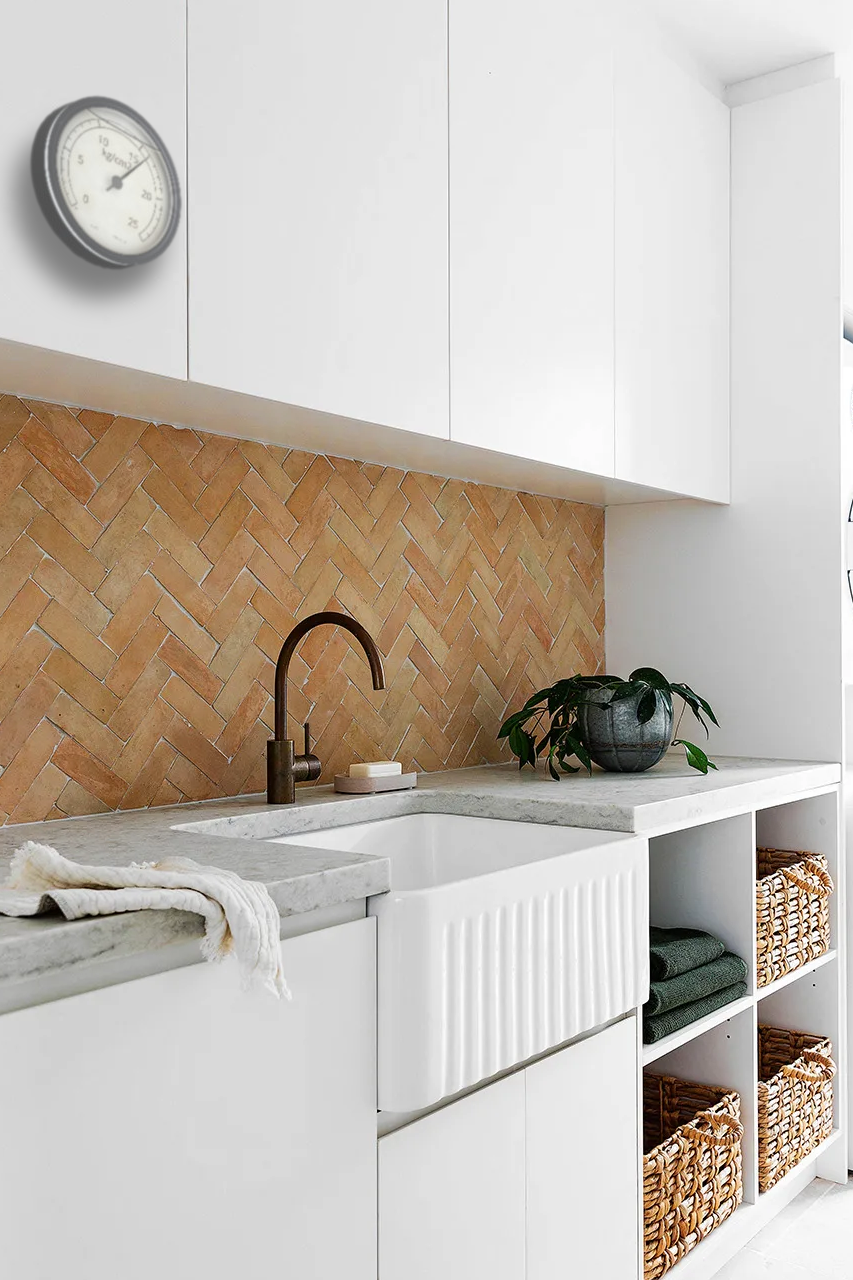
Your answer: 16 kg/cm²
